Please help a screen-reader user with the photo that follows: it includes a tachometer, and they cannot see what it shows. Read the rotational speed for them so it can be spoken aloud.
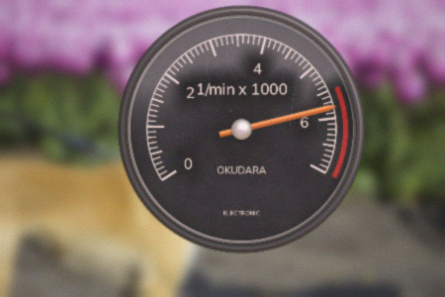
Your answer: 5800 rpm
